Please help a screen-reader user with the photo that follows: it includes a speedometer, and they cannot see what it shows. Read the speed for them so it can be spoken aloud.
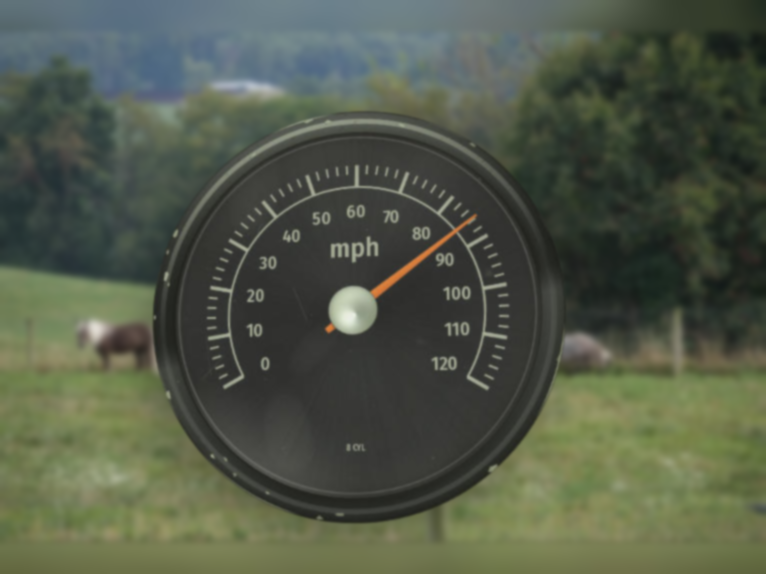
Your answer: 86 mph
